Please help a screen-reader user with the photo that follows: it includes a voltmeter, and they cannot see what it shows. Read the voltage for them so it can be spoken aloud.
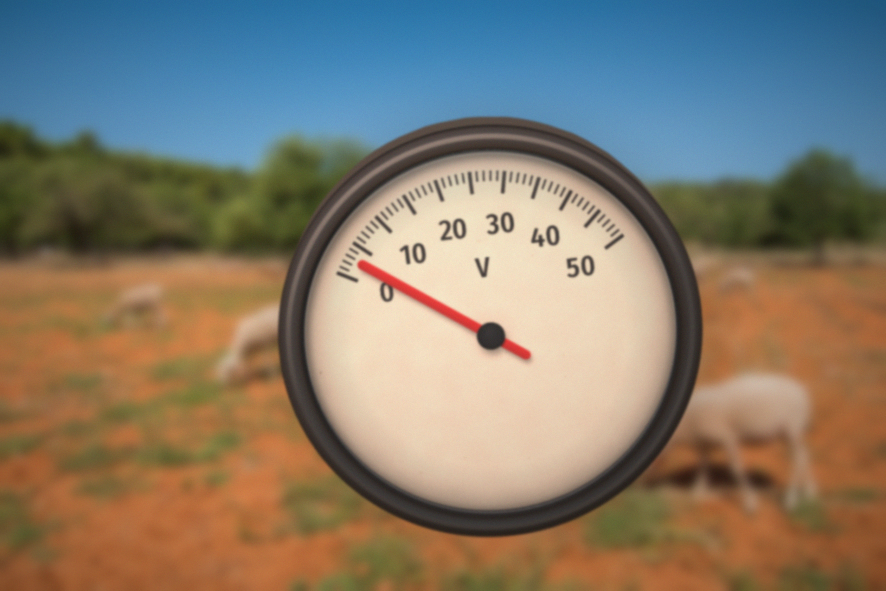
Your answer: 3 V
